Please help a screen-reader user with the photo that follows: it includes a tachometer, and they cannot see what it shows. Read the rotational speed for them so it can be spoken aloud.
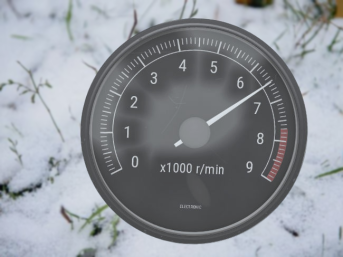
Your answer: 6500 rpm
